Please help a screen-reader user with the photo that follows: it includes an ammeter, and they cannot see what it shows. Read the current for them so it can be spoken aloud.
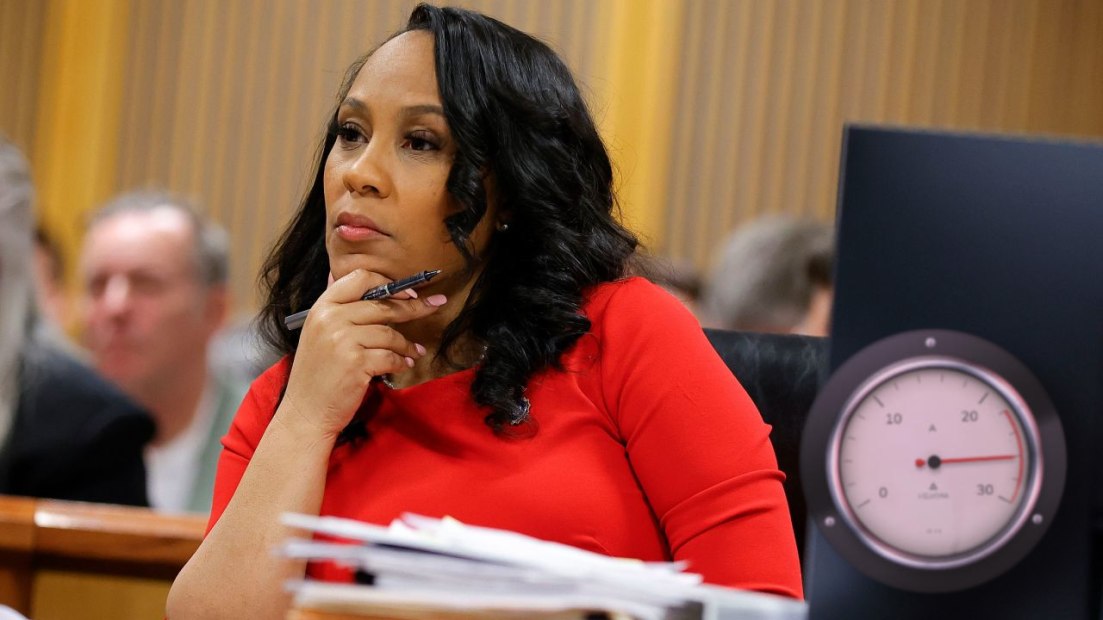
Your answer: 26 A
